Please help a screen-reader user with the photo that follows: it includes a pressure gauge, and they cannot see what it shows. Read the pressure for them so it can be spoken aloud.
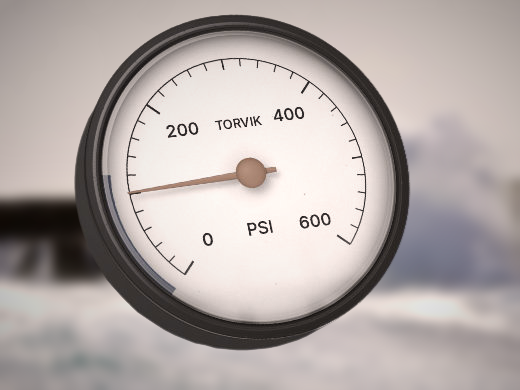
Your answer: 100 psi
